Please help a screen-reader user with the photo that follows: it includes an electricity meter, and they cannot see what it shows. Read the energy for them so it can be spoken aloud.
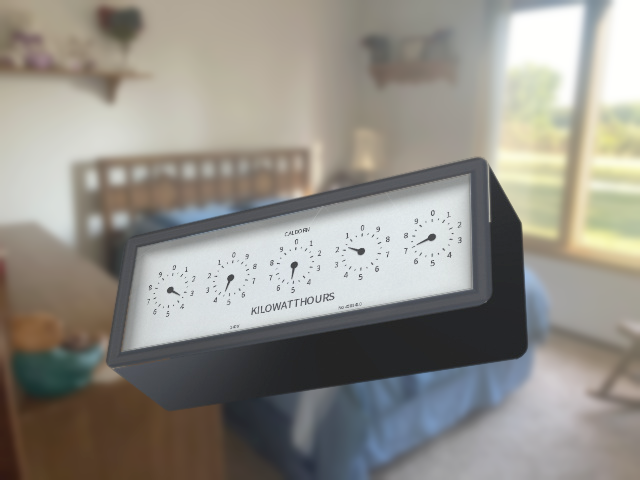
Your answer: 34517 kWh
